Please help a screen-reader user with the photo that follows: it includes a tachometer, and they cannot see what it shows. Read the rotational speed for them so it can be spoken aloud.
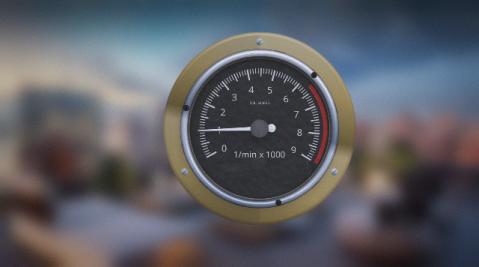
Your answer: 1000 rpm
